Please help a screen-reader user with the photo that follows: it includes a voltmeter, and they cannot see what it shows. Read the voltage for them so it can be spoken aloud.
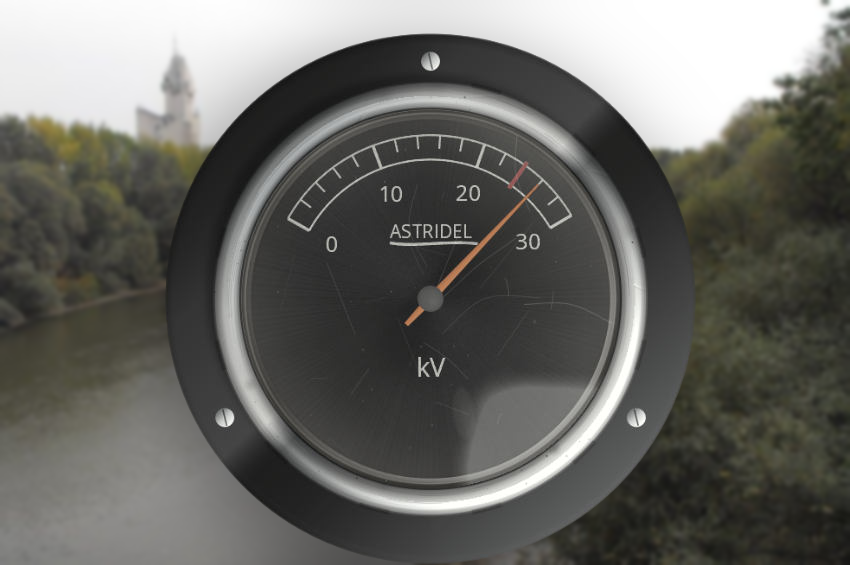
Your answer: 26 kV
